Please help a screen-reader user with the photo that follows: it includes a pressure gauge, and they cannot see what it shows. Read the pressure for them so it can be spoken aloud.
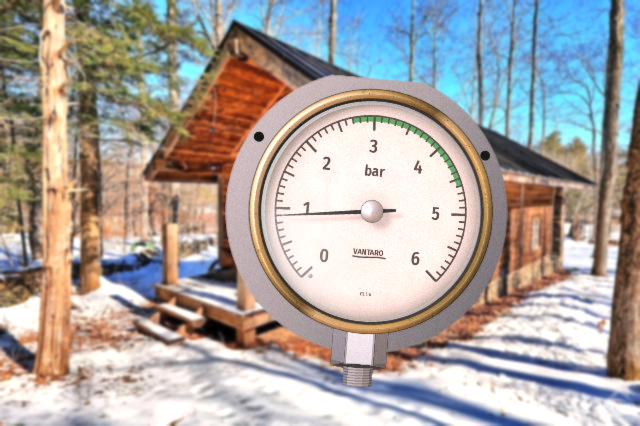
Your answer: 0.9 bar
